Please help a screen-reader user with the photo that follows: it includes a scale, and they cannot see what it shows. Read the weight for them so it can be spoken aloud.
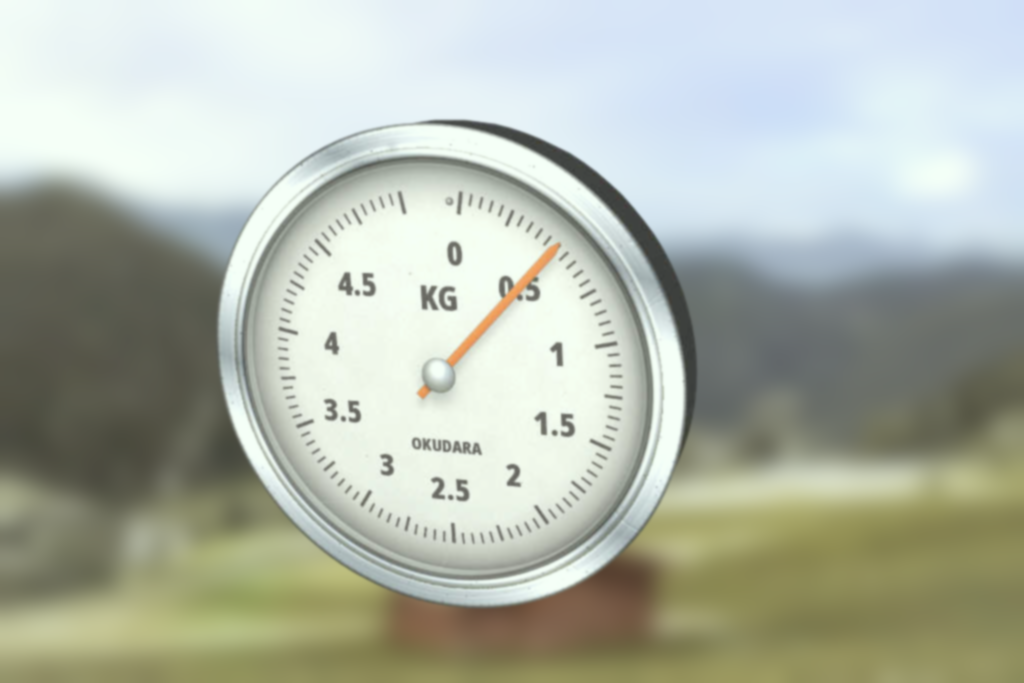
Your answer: 0.5 kg
